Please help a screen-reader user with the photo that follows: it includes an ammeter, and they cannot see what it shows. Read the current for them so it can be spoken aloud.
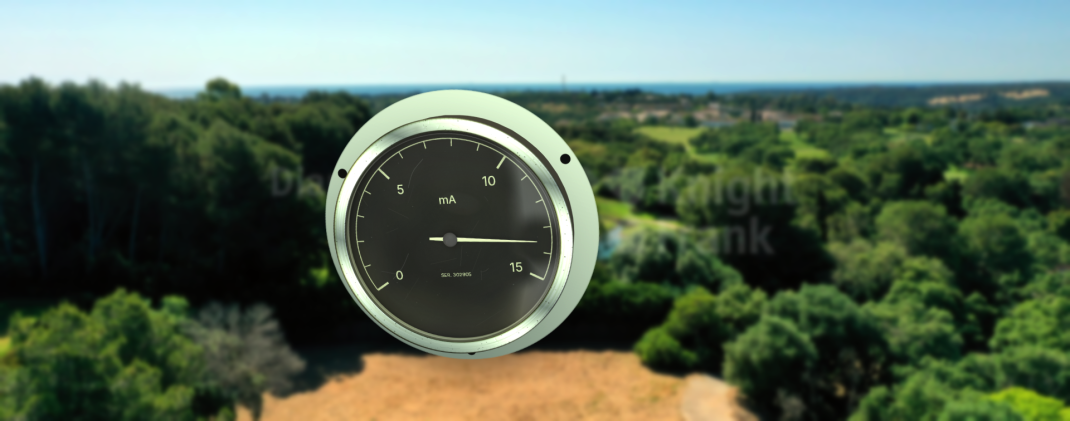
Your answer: 13.5 mA
